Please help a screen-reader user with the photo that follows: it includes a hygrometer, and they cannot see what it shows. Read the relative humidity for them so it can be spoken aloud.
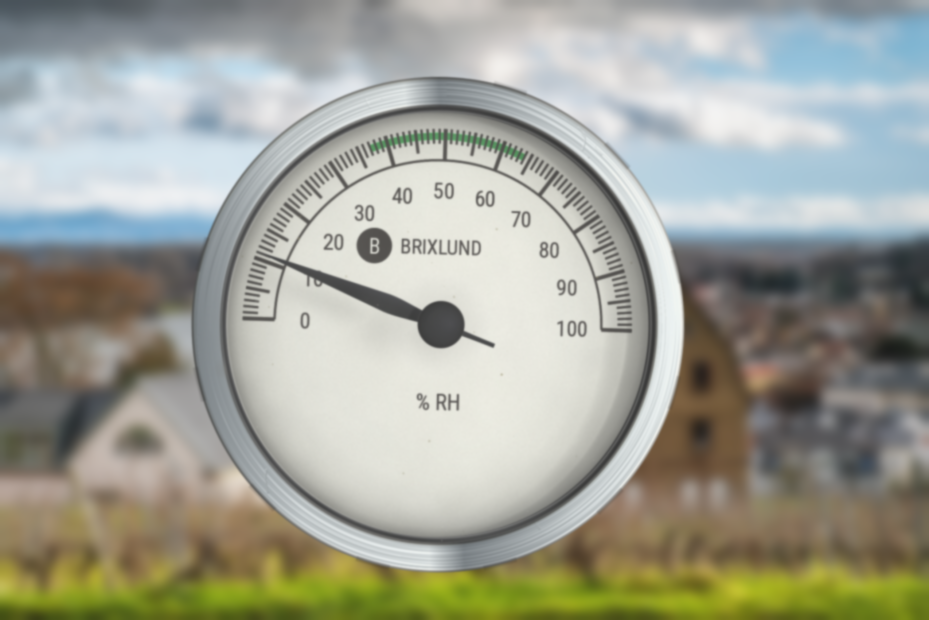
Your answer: 11 %
